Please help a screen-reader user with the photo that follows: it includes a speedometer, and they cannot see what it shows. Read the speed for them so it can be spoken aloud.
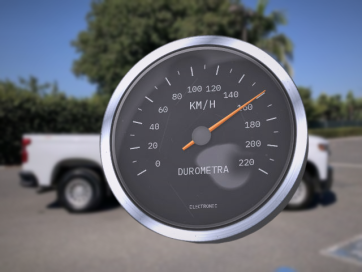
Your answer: 160 km/h
